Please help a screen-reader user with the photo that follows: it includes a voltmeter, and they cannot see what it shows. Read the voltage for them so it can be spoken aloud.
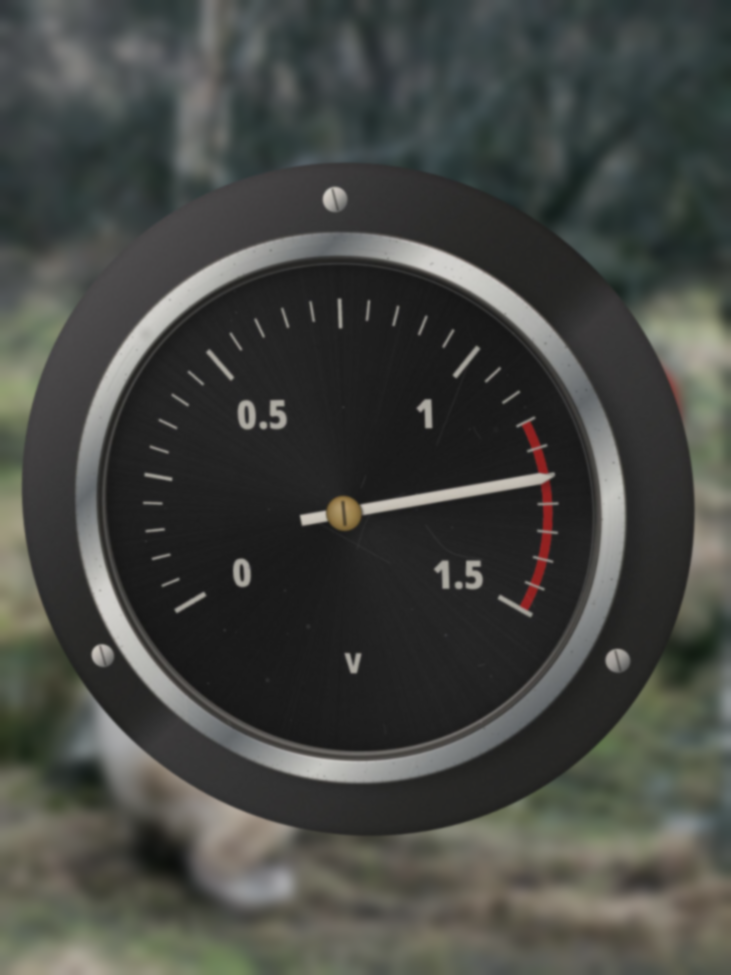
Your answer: 1.25 V
